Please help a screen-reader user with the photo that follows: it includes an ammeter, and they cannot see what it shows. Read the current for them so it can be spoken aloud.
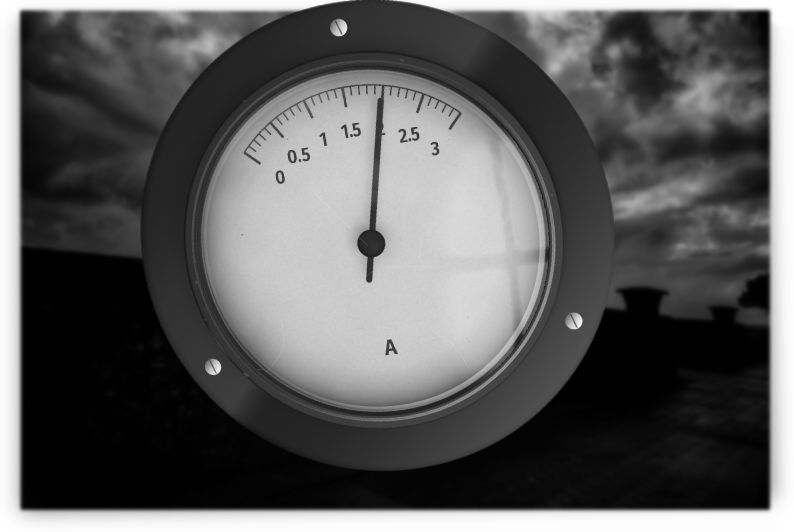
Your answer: 2 A
